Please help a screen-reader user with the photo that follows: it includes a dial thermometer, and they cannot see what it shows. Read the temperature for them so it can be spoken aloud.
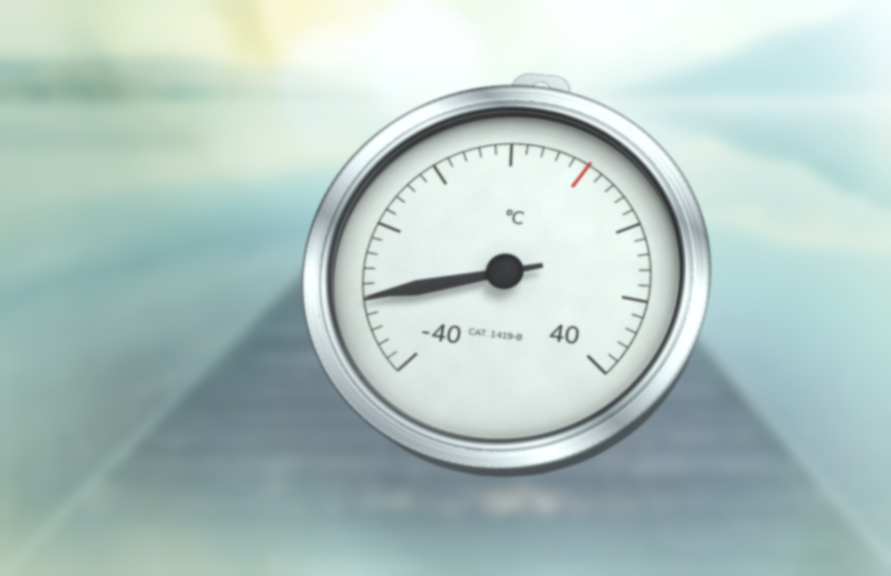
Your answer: -30 °C
